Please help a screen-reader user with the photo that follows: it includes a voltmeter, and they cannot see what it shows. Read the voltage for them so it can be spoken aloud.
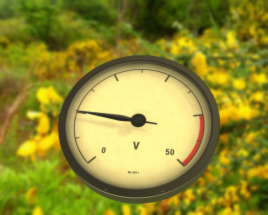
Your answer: 10 V
